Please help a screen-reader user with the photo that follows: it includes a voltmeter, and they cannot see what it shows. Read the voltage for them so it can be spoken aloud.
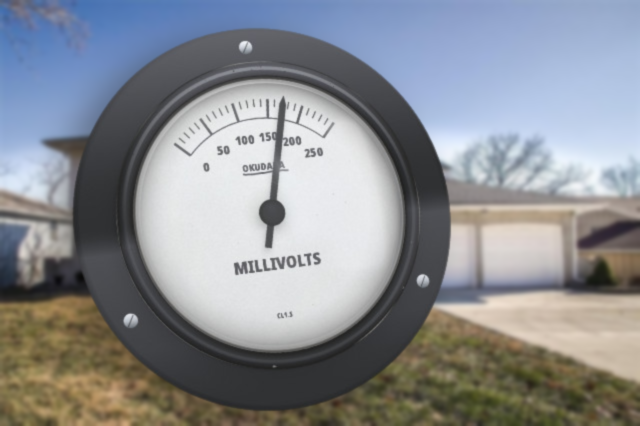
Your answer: 170 mV
